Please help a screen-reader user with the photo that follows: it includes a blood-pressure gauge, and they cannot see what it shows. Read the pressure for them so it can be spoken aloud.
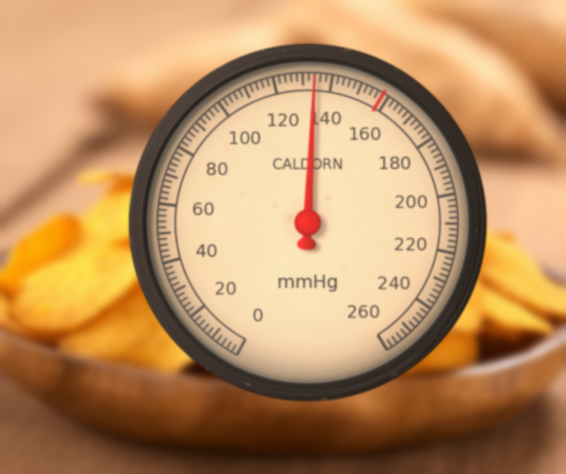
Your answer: 134 mmHg
